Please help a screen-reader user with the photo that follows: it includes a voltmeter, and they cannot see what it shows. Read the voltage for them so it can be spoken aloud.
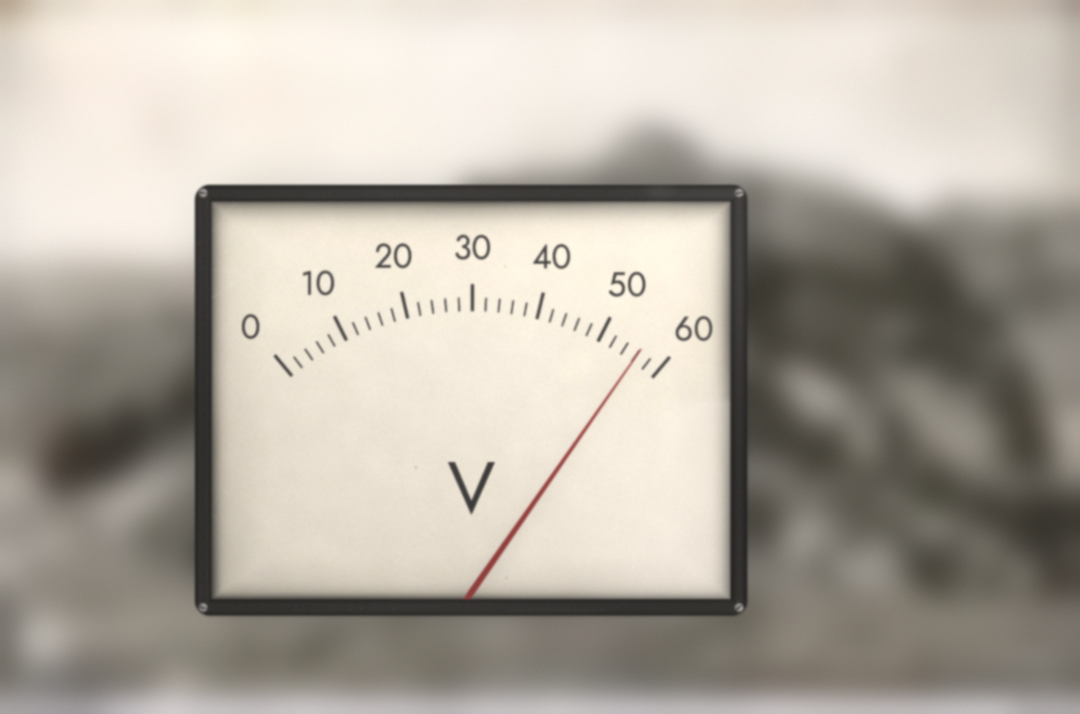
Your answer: 56 V
